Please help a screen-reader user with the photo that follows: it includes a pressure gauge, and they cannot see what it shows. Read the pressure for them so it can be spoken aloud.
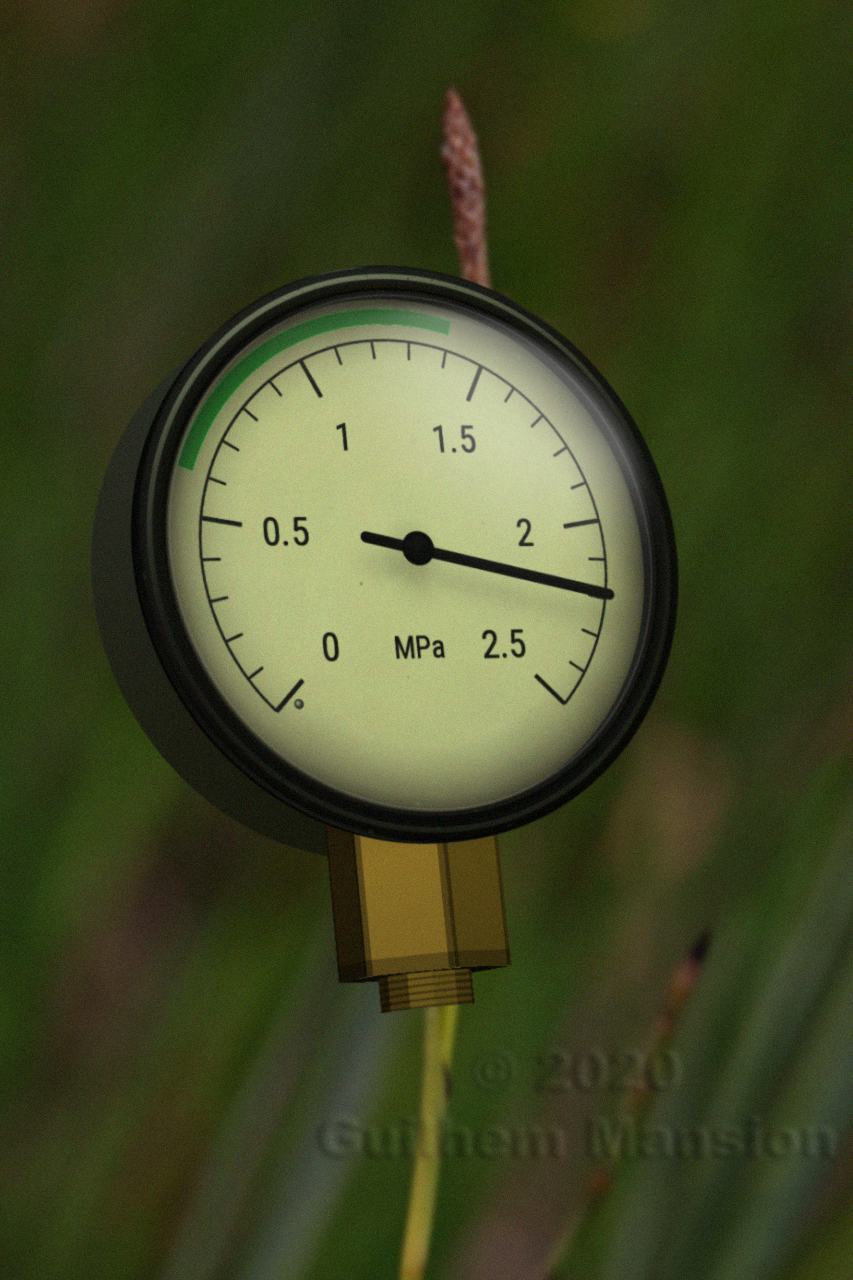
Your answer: 2.2 MPa
